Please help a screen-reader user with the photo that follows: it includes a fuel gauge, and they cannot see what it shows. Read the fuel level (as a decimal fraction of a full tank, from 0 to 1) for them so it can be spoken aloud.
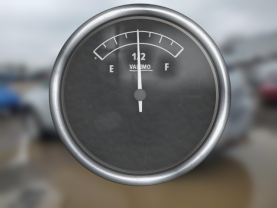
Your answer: 0.5
